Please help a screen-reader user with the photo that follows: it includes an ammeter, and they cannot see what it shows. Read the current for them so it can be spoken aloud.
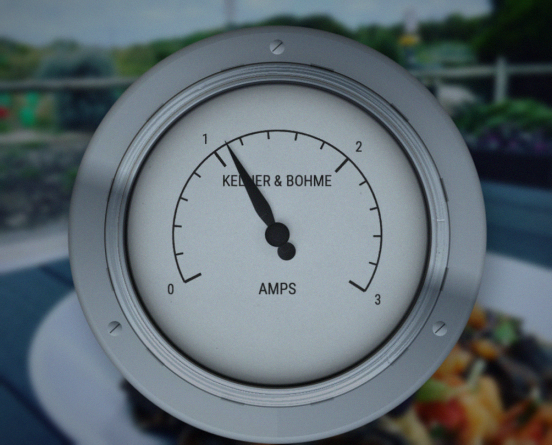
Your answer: 1.1 A
